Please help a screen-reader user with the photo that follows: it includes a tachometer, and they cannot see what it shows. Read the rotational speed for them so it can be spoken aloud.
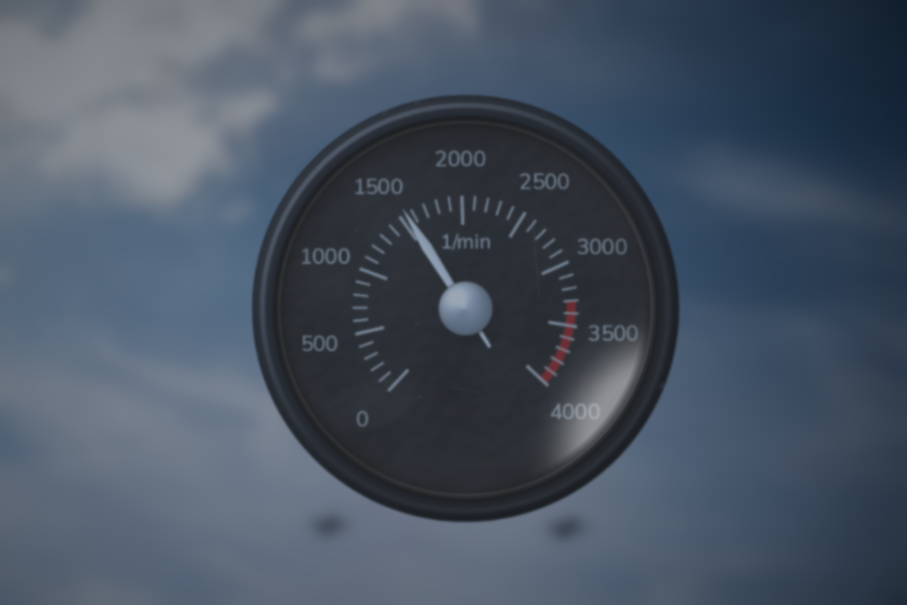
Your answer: 1550 rpm
